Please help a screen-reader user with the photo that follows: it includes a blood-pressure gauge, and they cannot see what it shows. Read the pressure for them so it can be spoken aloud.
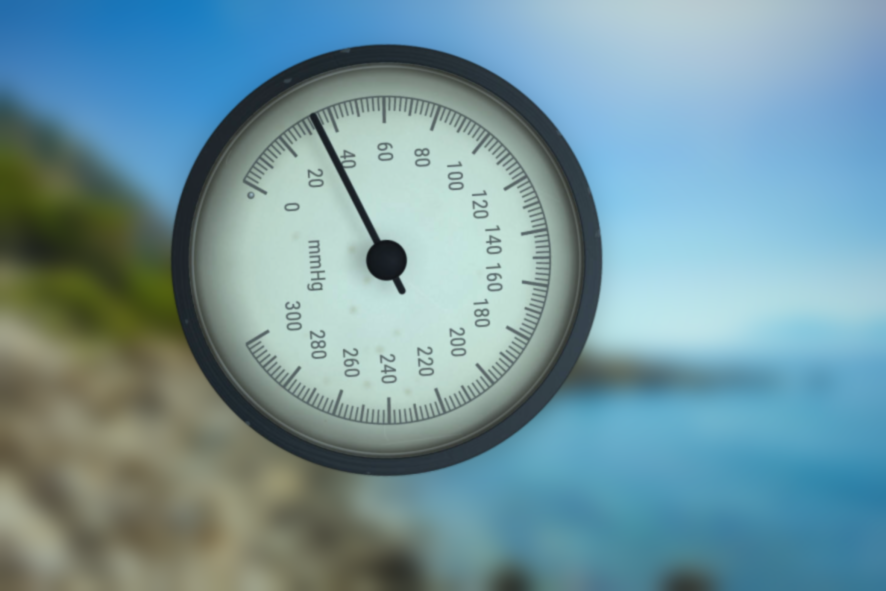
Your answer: 34 mmHg
